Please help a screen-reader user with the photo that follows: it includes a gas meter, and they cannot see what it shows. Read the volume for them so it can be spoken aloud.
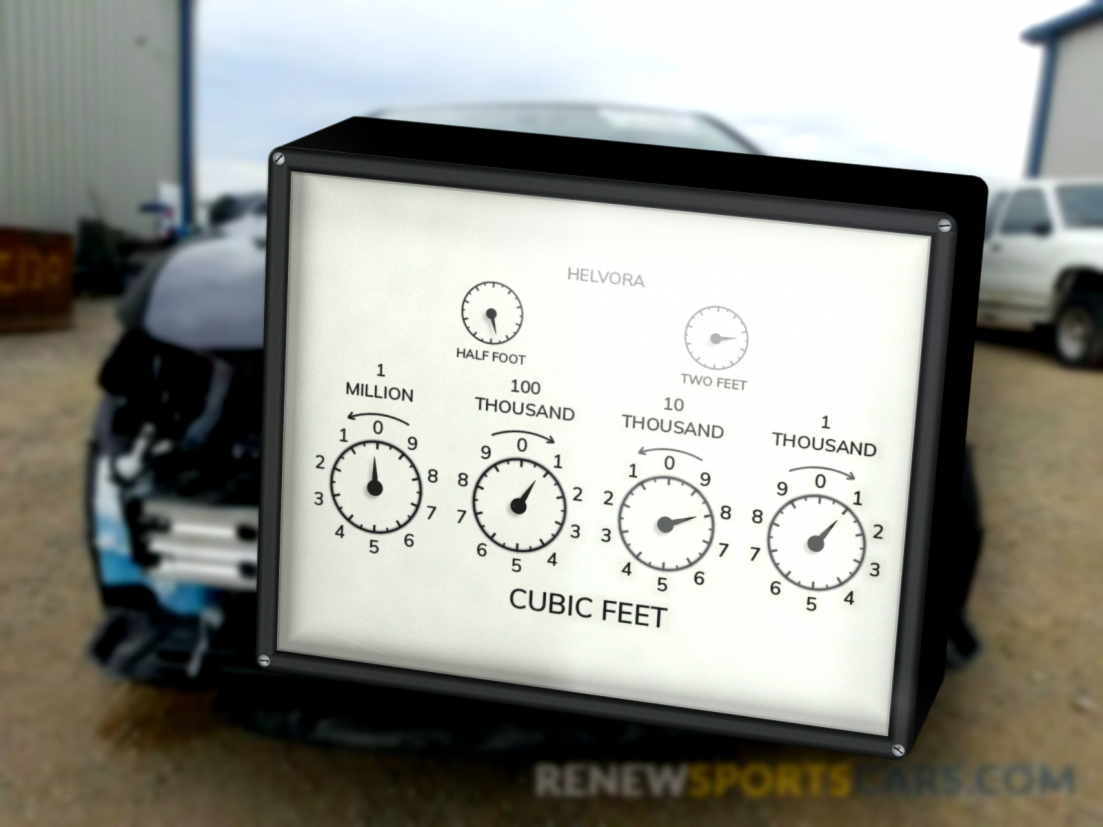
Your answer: 8100 ft³
